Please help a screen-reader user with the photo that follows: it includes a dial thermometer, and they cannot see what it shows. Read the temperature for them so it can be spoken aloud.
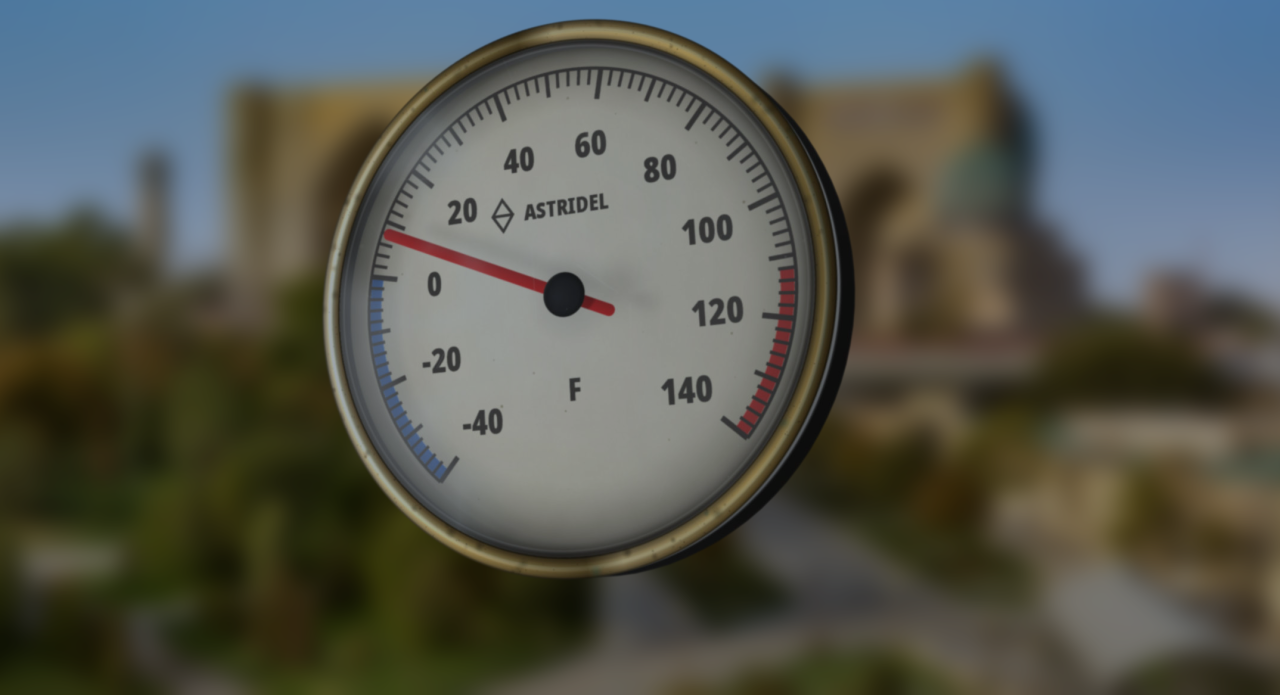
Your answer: 8 °F
